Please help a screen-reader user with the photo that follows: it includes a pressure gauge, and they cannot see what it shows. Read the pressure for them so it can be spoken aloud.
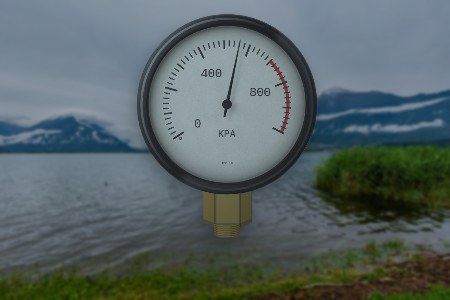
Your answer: 560 kPa
